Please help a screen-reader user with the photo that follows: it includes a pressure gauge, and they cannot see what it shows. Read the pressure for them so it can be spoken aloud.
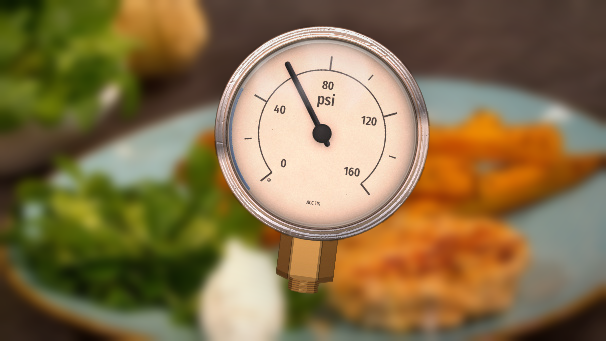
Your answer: 60 psi
